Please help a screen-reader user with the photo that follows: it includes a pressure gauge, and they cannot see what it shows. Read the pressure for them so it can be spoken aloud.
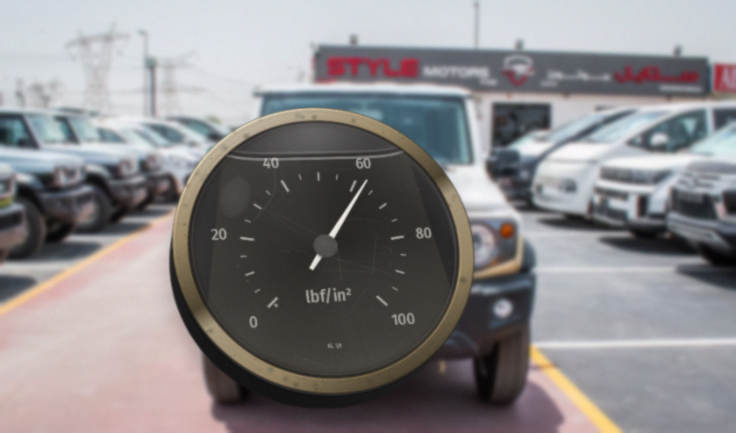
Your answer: 62.5 psi
